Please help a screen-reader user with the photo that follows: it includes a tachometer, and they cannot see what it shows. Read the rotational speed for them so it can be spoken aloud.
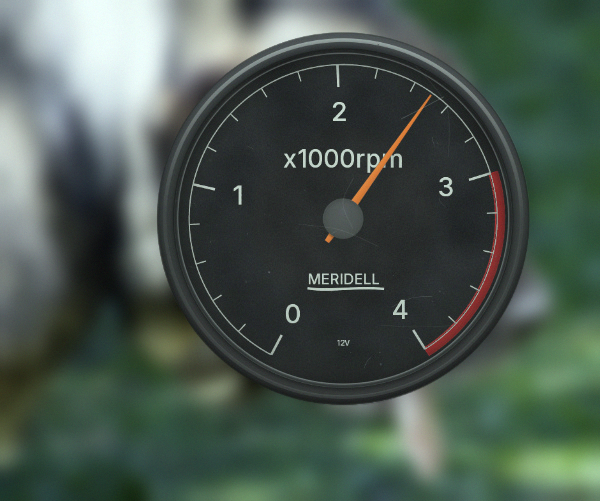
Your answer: 2500 rpm
